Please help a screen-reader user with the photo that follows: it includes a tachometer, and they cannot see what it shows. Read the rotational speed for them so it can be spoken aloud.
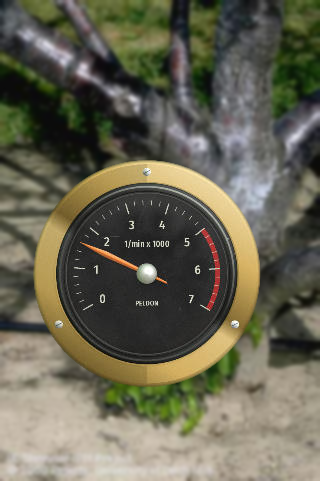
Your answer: 1600 rpm
